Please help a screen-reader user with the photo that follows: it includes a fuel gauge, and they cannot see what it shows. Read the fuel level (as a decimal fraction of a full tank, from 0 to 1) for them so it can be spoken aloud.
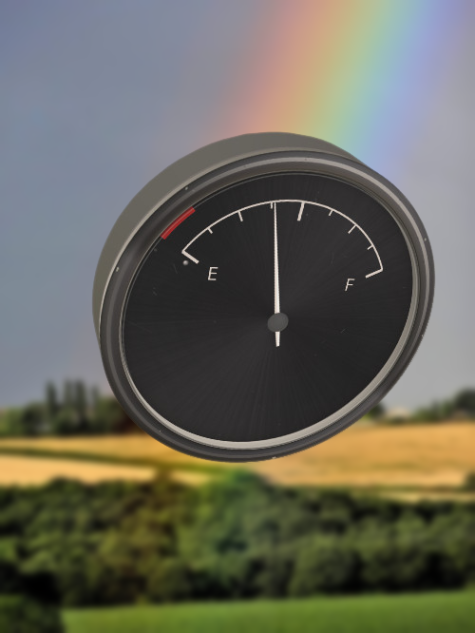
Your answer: 0.375
